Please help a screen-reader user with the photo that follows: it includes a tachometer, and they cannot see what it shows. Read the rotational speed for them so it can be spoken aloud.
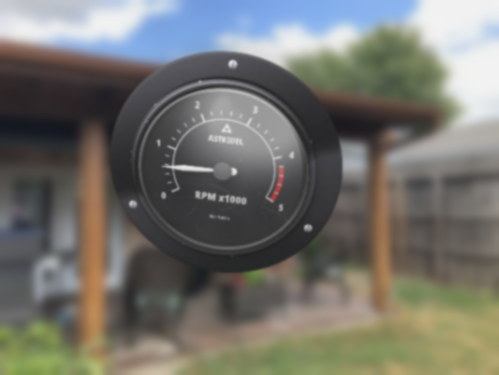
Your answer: 600 rpm
